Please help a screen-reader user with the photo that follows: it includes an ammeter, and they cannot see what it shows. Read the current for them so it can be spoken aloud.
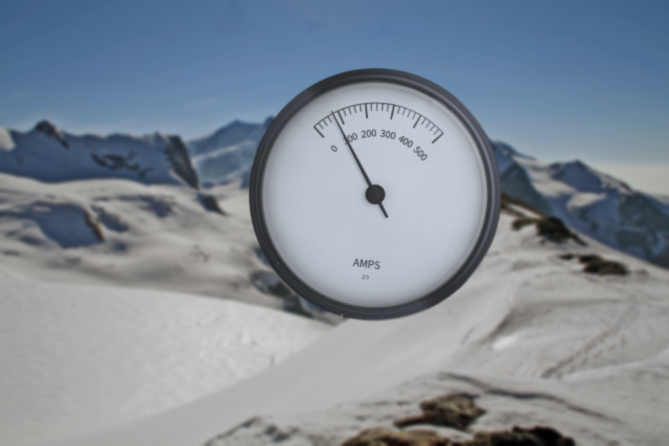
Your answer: 80 A
